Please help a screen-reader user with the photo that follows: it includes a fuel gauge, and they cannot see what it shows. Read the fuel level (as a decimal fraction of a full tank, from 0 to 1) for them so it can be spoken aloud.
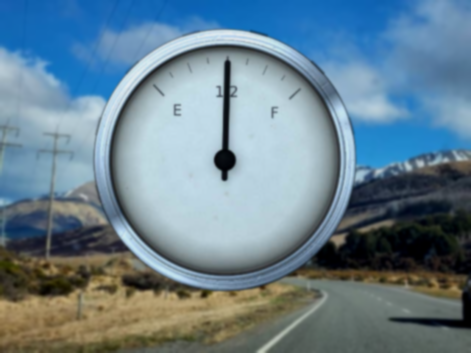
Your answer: 0.5
